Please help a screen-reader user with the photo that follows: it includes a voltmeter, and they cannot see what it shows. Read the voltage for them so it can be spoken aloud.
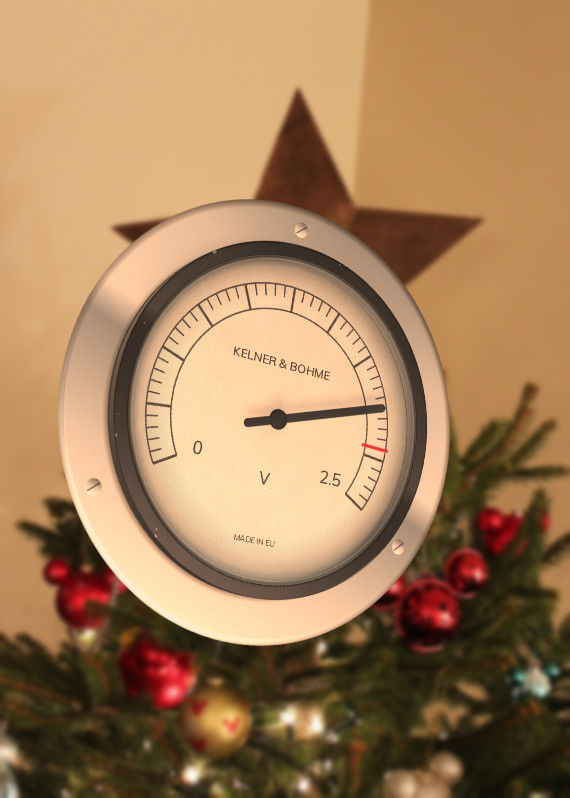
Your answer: 2 V
